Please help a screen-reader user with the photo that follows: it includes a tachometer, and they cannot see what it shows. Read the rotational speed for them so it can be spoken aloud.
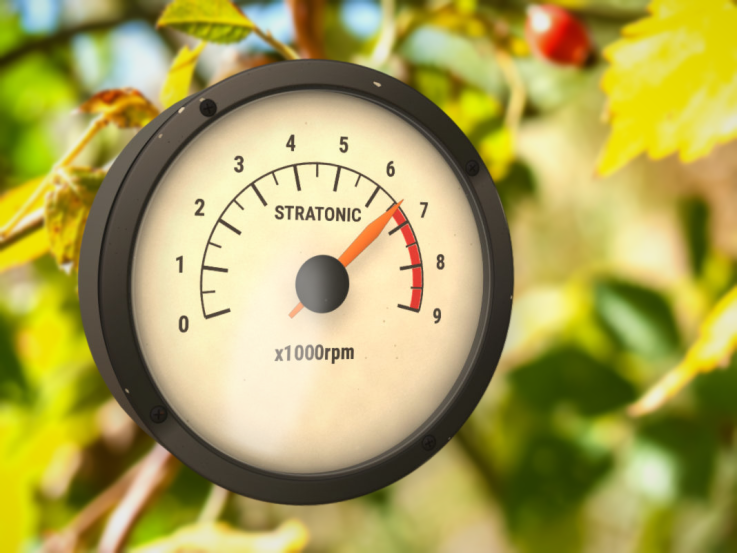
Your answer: 6500 rpm
